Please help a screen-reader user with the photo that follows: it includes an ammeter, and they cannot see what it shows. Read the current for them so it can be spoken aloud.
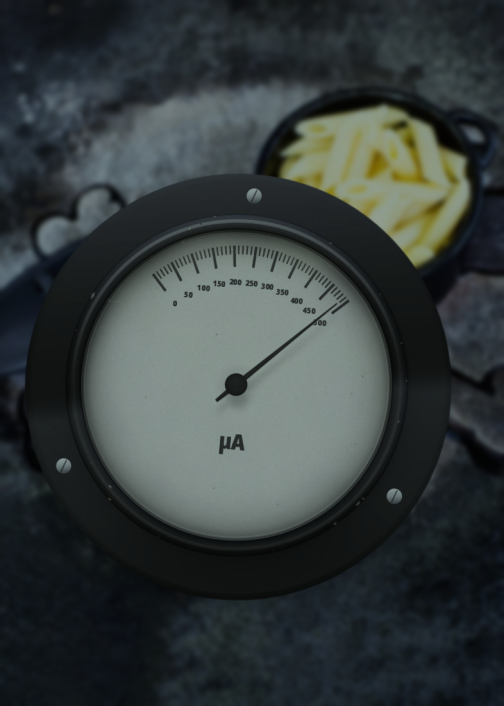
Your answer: 490 µA
